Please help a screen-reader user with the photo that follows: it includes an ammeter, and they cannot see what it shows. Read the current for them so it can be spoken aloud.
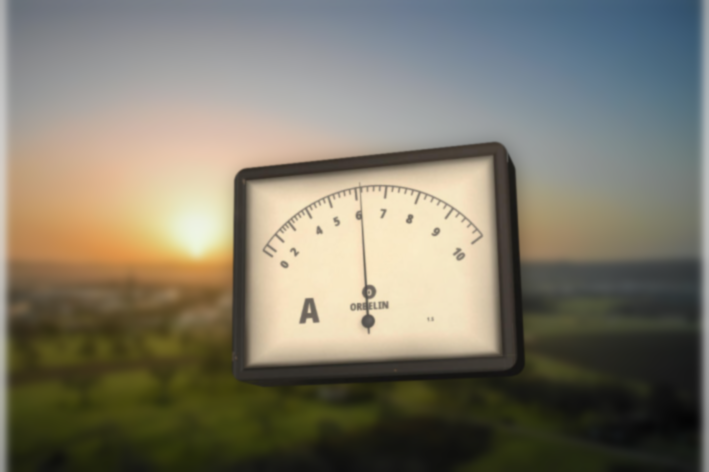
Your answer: 6.2 A
